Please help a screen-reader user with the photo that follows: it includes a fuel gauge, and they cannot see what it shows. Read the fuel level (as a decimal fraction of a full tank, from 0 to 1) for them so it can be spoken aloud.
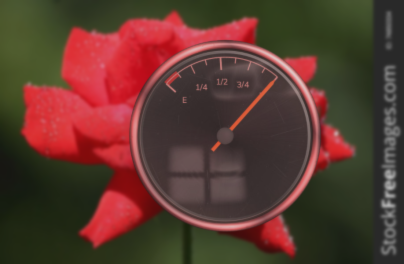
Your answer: 1
